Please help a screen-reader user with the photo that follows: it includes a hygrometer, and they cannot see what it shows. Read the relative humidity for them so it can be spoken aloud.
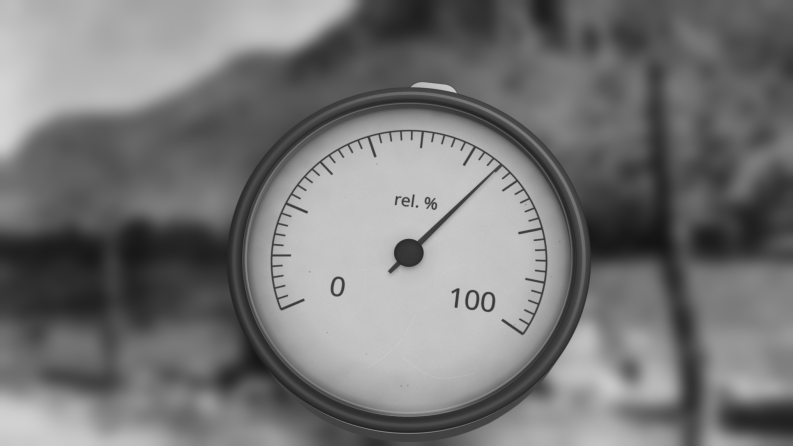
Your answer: 66 %
